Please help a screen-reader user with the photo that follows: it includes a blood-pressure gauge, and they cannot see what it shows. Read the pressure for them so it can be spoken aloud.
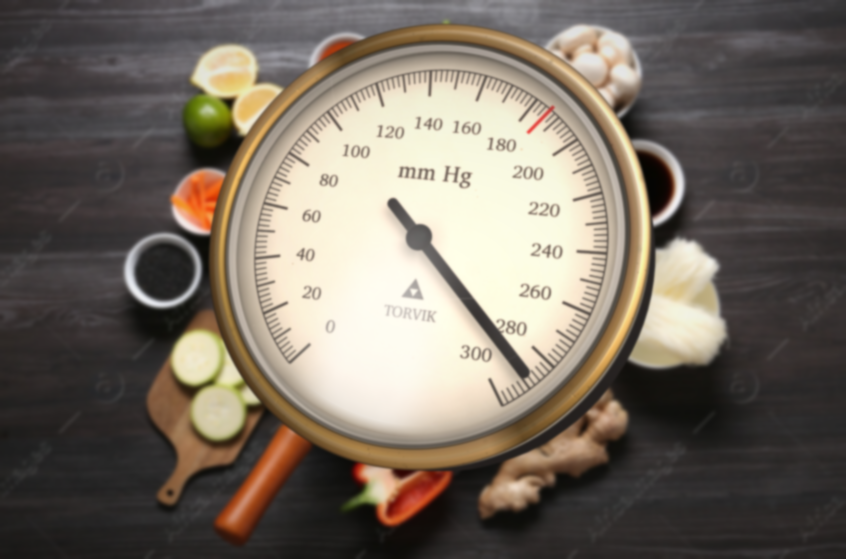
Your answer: 288 mmHg
